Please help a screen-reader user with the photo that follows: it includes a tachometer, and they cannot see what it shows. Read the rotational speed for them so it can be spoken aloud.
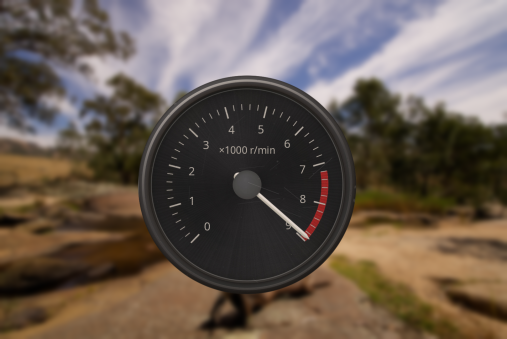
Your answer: 8900 rpm
